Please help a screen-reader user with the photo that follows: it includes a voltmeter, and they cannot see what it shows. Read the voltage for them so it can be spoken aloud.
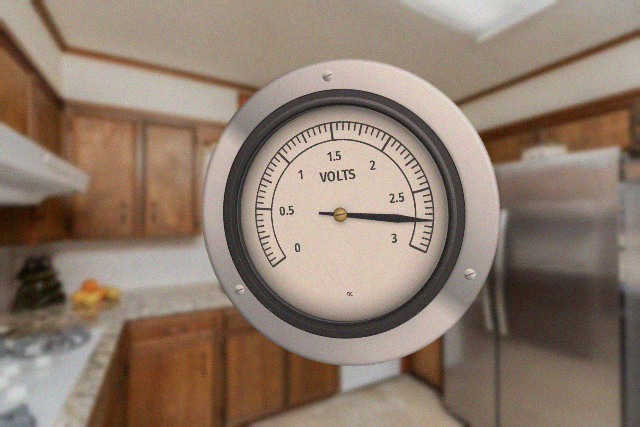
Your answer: 2.75 V
